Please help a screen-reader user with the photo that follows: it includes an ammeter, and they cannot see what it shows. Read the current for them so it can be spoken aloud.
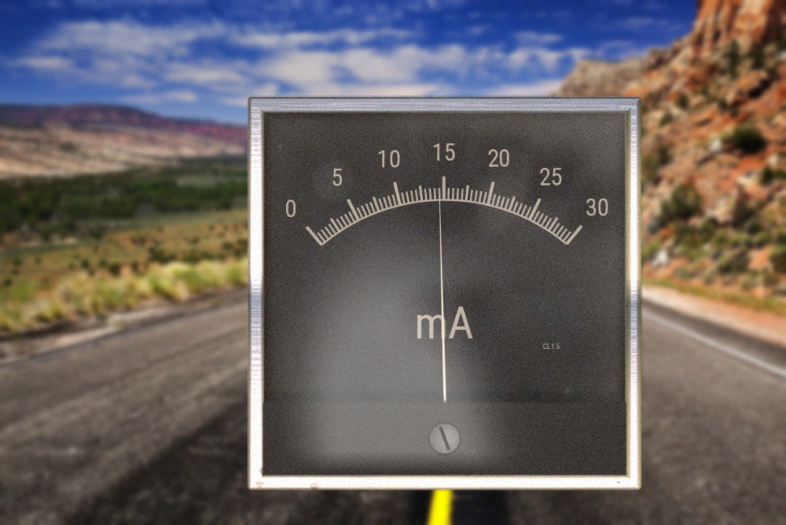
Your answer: 14.5 mA
